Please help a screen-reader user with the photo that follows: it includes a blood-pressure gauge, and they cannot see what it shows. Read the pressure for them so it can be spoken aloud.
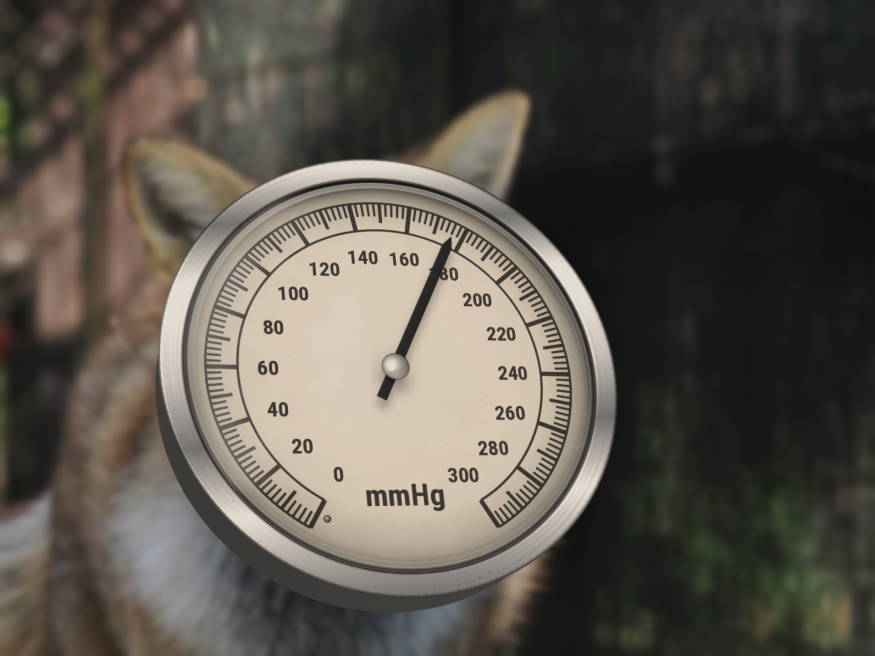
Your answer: 176 mmHg
